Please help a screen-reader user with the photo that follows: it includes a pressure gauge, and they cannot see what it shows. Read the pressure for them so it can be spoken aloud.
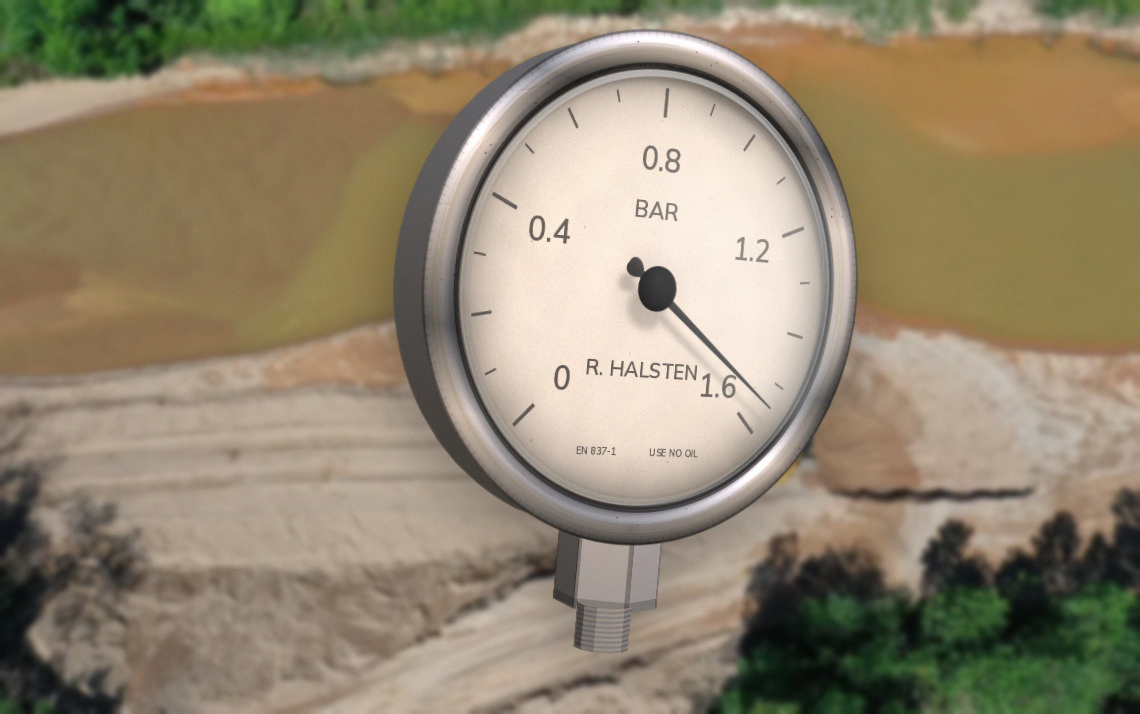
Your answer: 1.55 bar
